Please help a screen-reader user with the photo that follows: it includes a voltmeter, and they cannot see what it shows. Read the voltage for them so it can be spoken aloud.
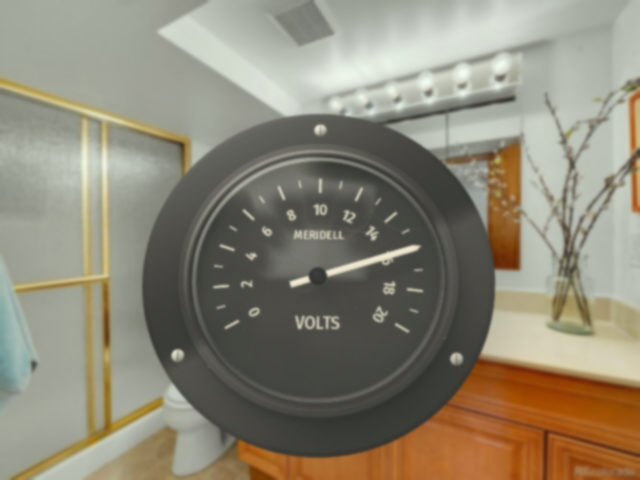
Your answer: 16 V
